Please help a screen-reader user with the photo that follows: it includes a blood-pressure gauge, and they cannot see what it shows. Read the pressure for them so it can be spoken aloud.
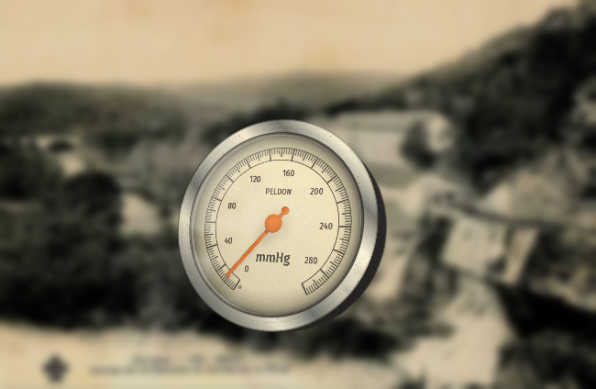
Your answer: 10 mmHg
